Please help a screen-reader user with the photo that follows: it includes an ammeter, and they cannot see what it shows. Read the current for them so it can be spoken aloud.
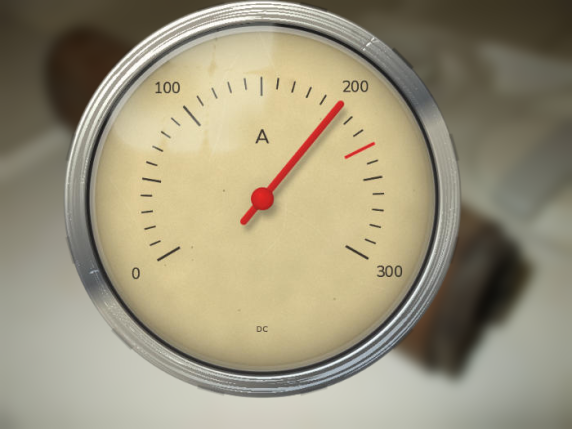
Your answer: 200 A
